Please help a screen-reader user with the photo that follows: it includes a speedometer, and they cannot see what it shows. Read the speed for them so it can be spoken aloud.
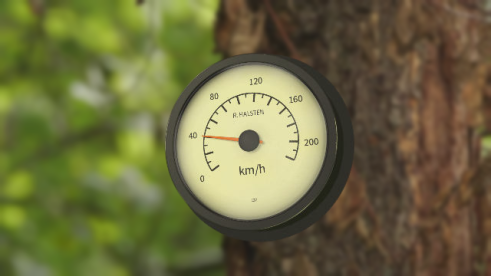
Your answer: 40 km/h
